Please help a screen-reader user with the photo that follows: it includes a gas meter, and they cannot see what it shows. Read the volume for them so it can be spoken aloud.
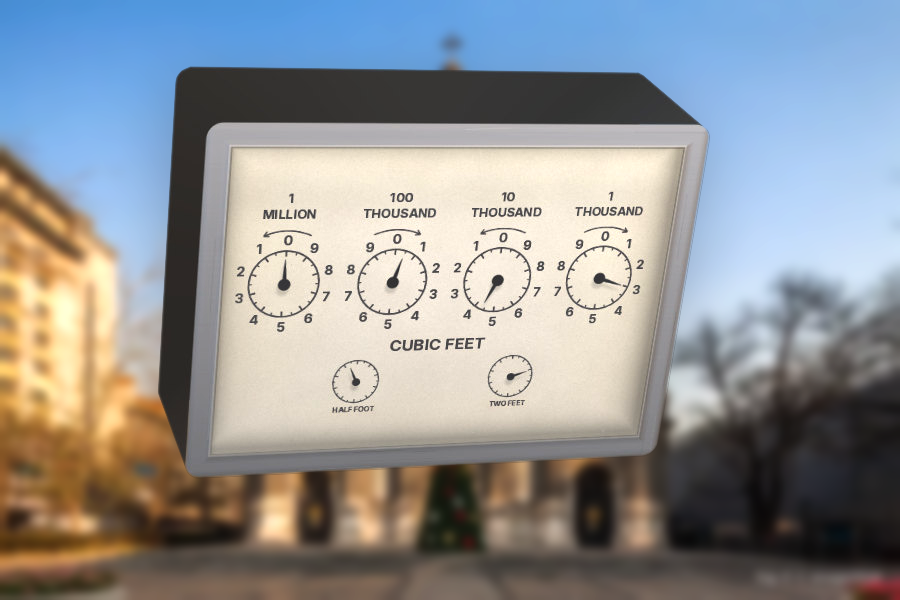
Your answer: 4300 ft³
